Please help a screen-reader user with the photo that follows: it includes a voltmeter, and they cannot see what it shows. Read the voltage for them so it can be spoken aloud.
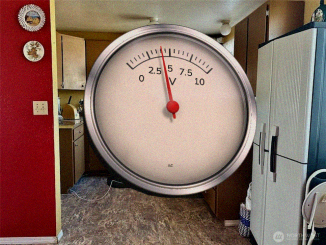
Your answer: 4 V
